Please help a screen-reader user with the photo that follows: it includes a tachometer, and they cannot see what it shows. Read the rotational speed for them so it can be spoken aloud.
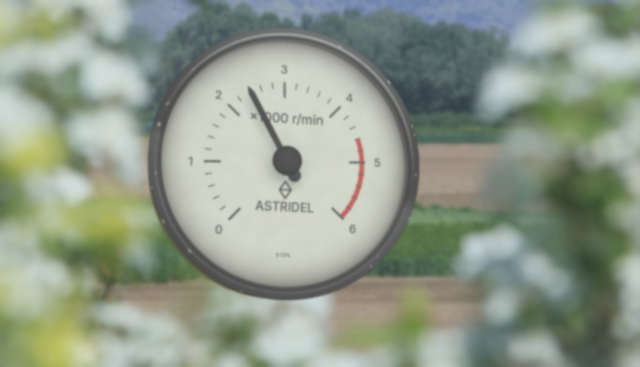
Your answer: 2400 rpm
